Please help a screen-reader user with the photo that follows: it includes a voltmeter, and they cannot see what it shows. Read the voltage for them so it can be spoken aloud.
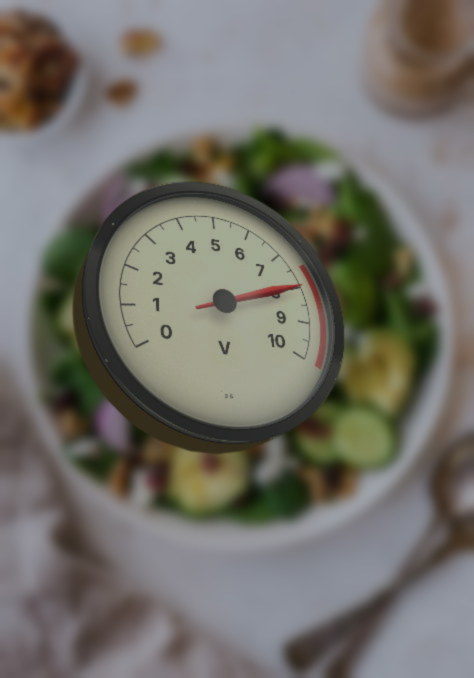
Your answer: 8 V
